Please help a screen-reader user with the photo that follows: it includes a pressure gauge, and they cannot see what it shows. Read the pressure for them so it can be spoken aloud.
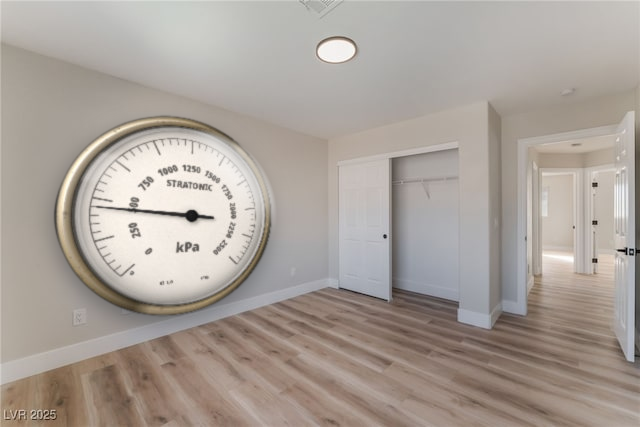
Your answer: 450 kPa
